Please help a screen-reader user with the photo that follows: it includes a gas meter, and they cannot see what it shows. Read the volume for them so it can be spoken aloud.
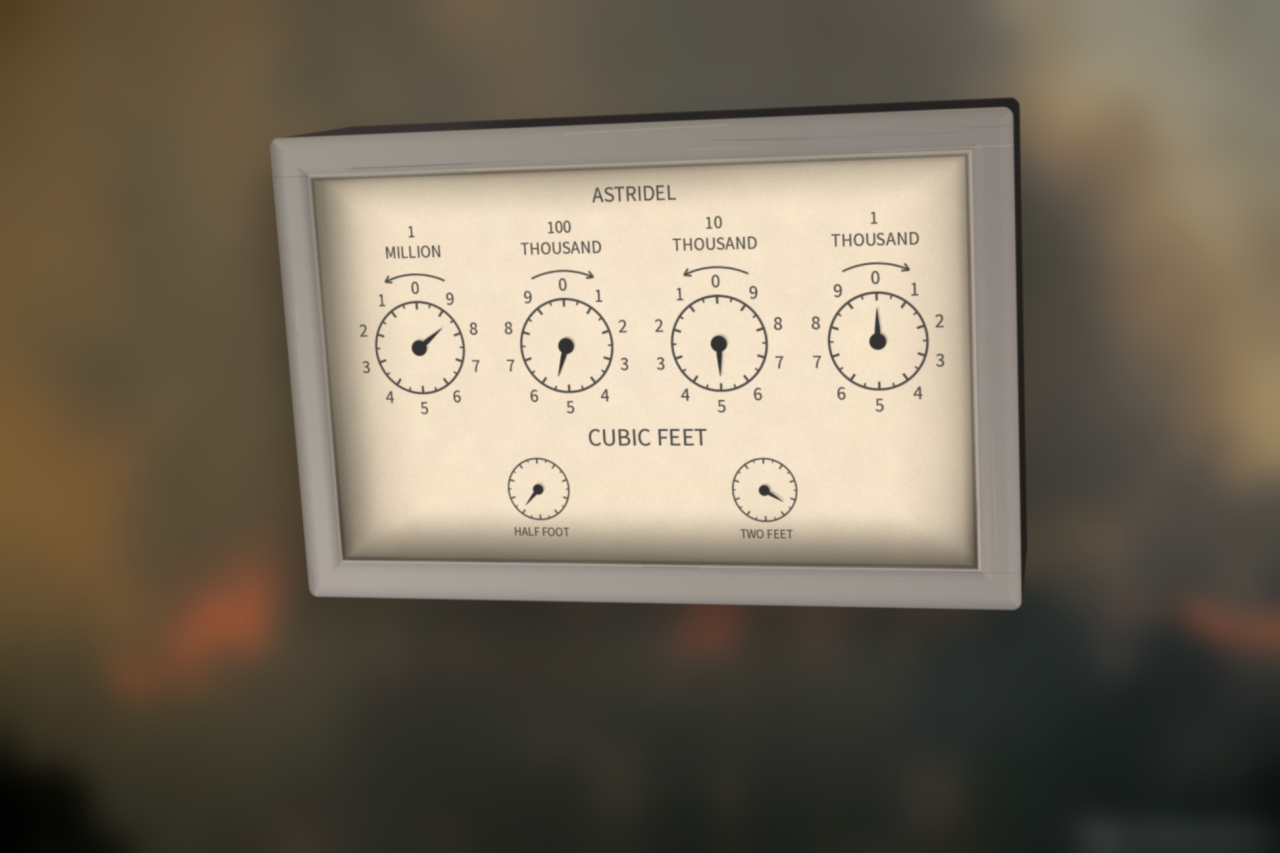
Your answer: 855000 ft³
